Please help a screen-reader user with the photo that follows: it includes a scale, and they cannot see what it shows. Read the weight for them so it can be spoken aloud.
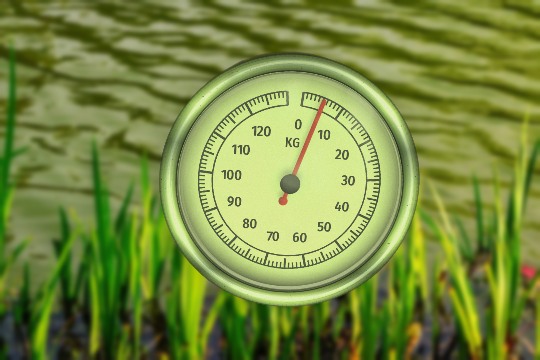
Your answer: 5 kg
